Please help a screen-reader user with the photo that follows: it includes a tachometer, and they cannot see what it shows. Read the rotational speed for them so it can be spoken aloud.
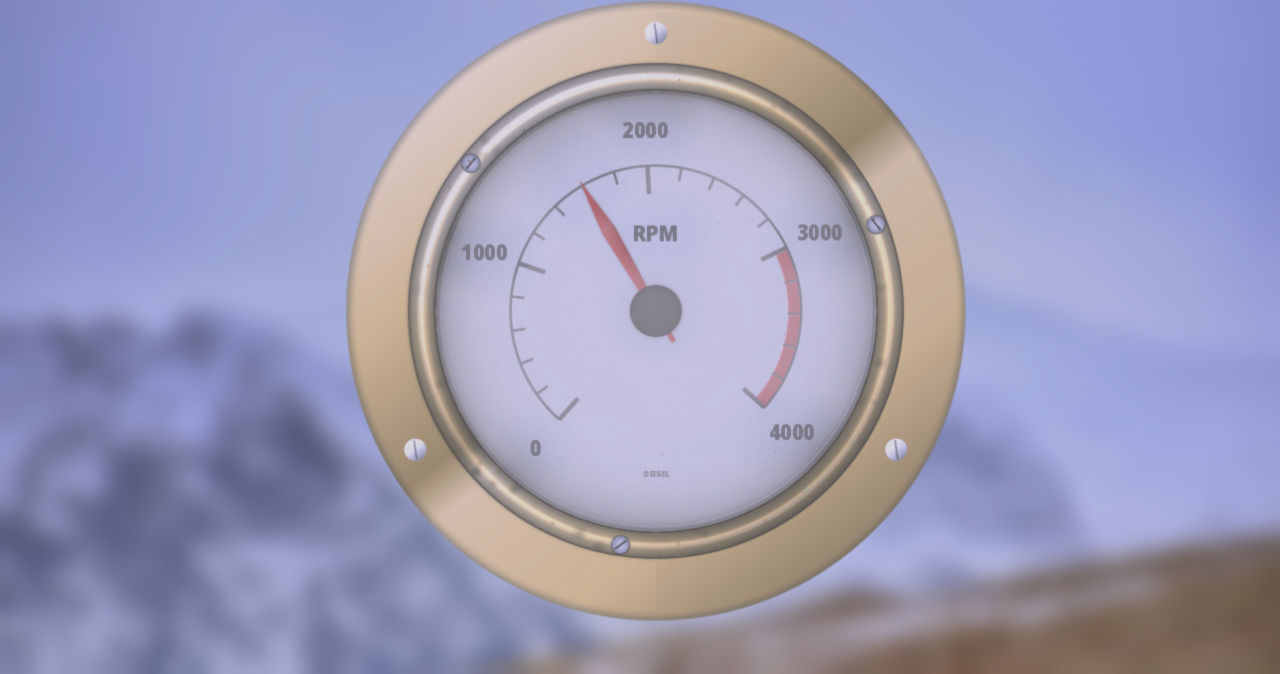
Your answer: 1600 rpm
